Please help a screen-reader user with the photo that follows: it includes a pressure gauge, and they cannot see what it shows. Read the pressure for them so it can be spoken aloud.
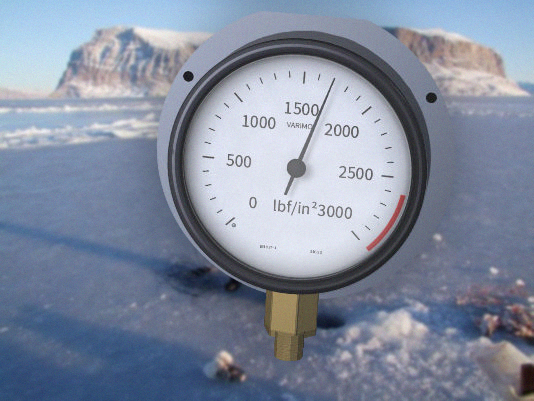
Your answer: 1700 psi
